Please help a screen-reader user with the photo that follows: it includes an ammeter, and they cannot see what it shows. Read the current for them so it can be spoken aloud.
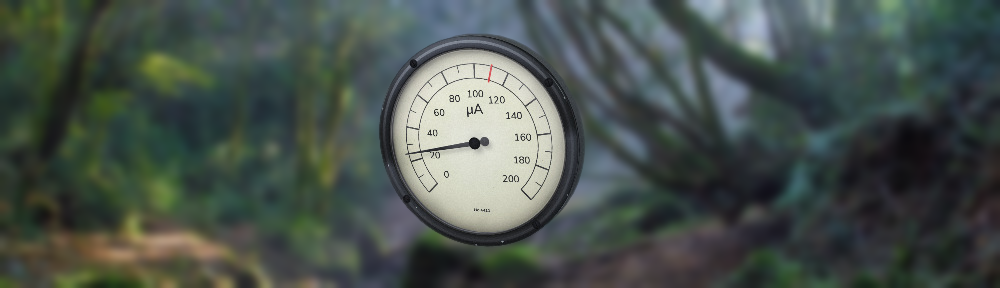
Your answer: 25 µA
